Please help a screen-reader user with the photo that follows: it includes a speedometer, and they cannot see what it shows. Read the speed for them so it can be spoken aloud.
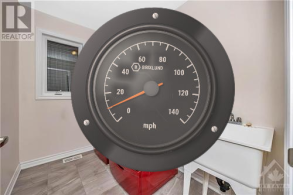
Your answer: 10 mph
